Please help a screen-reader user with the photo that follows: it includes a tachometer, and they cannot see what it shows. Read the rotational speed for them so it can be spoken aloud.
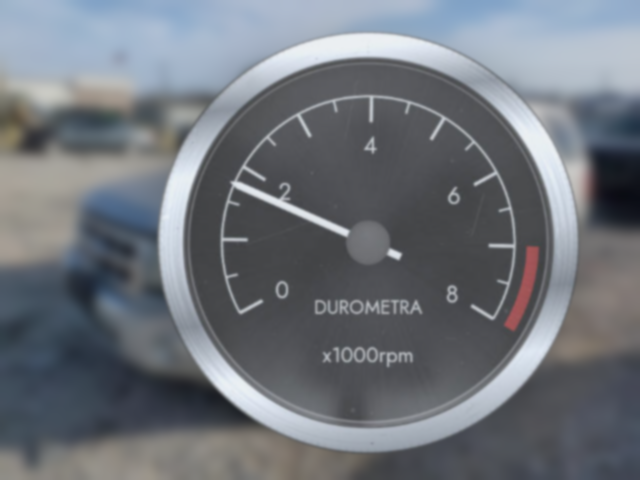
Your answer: 1750 rpm
